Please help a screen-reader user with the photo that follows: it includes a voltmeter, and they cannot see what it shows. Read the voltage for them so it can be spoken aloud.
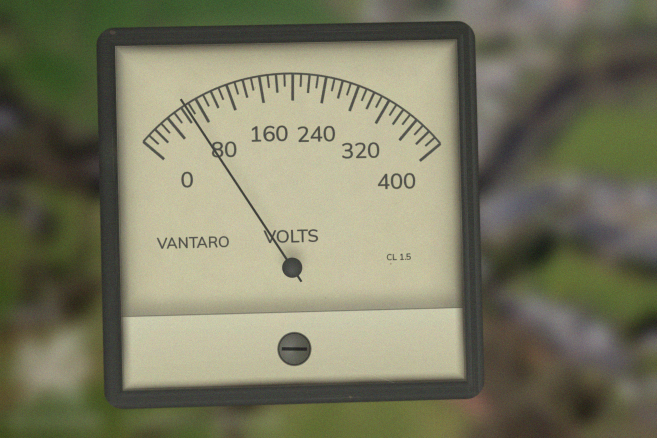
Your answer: 65 V
